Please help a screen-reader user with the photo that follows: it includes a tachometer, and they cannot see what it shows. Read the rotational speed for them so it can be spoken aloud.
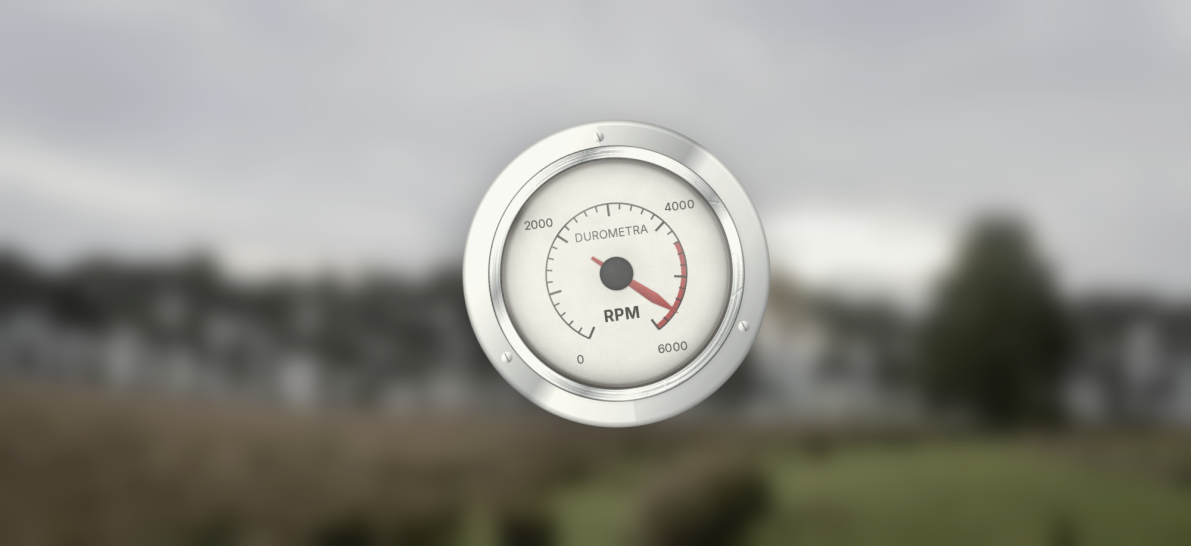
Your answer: 5600 rpm
